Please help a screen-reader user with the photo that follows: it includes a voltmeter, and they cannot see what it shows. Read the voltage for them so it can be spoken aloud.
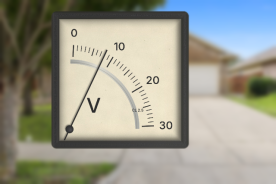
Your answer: 8 V
